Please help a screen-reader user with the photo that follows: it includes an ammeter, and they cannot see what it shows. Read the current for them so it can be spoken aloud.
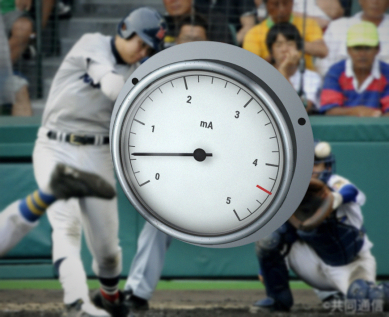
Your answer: 0.5 mA
